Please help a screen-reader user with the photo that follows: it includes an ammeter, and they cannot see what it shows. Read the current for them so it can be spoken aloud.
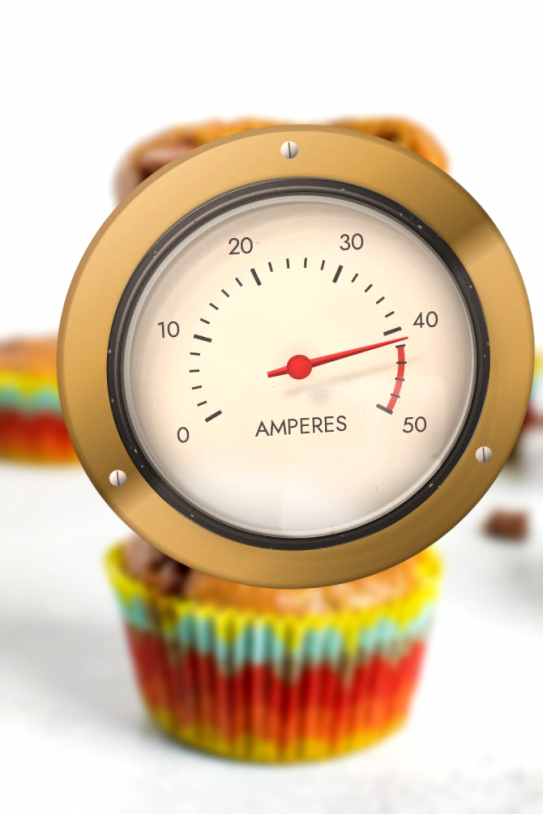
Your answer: 41 A
